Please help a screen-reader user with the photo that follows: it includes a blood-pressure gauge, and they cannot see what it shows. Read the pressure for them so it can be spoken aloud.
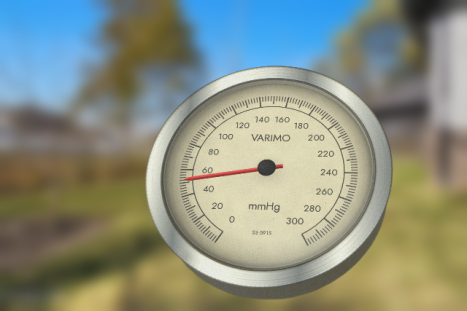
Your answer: 50 mmHg
